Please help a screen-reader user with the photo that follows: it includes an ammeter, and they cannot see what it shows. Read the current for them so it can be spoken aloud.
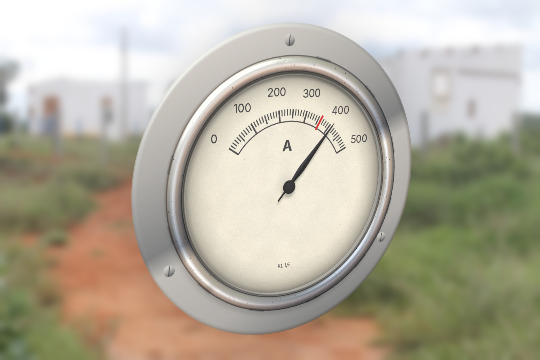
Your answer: 400 A
